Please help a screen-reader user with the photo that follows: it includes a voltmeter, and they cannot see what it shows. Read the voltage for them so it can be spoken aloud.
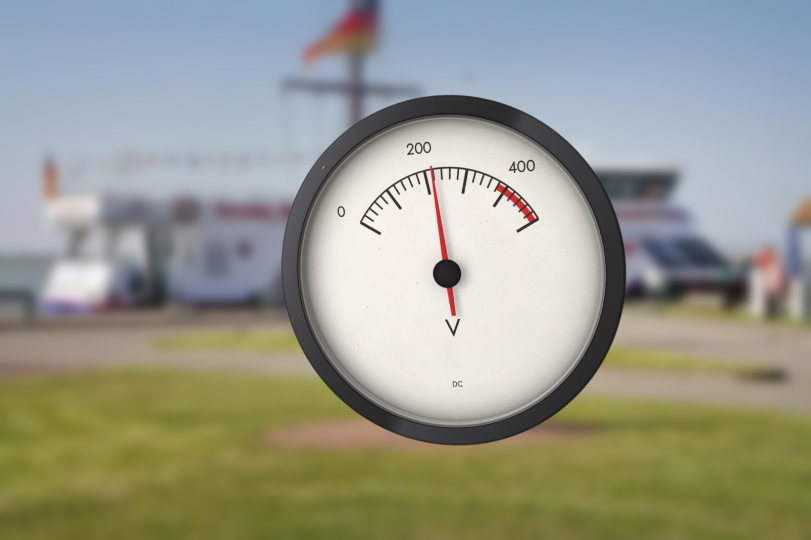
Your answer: 220 V
